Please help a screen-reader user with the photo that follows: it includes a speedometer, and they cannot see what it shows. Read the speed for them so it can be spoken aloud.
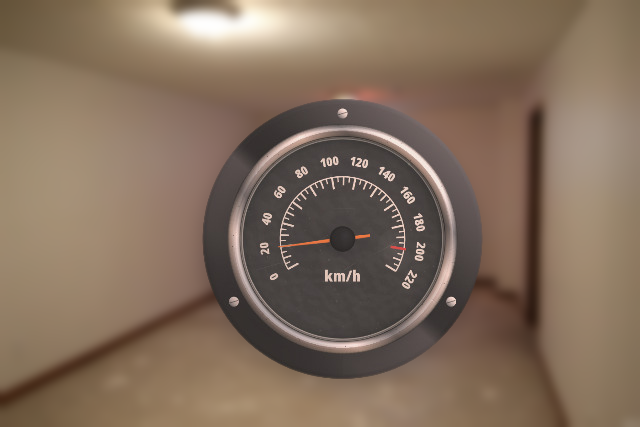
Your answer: 20 km/h
